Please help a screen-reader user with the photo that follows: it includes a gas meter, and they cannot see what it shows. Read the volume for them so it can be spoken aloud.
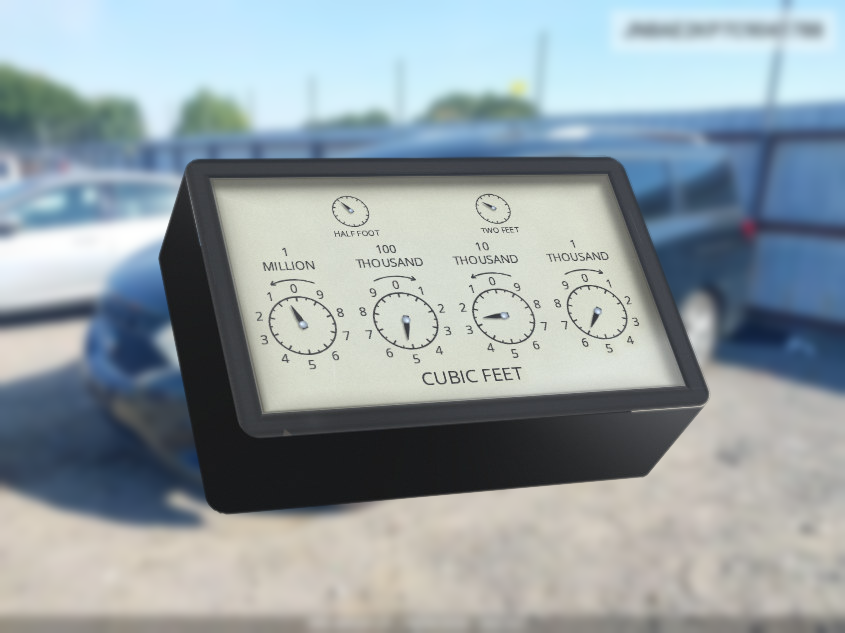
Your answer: 52600 ft³
